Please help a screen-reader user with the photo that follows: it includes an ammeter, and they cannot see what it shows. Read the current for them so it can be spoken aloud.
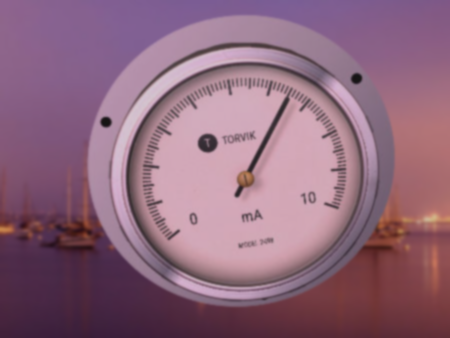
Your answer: 6.5 mA
